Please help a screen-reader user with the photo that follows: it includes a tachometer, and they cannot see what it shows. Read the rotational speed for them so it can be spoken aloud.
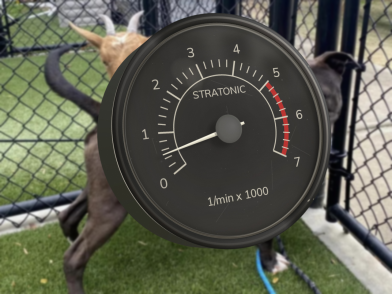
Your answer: 500 rpm
